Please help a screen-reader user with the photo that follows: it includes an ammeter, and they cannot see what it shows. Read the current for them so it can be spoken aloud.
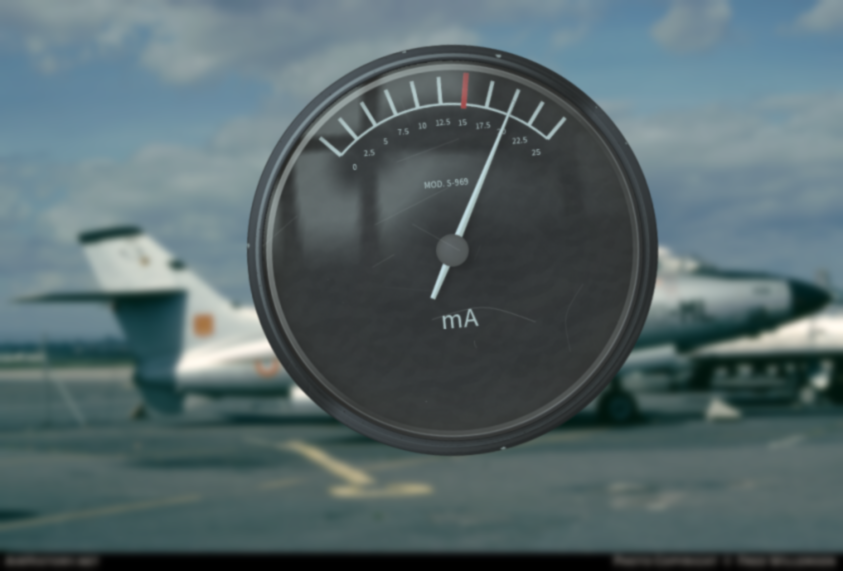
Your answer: 20 mA
